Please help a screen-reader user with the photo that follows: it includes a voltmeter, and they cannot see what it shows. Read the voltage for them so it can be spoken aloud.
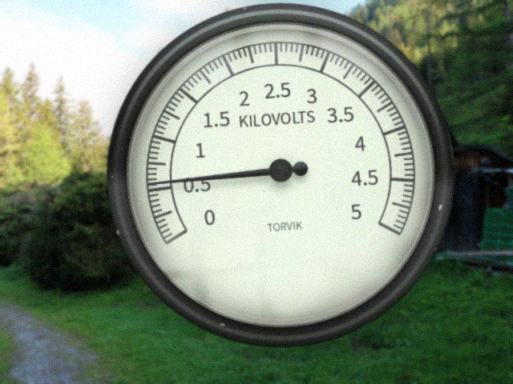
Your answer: 0.55 kV
